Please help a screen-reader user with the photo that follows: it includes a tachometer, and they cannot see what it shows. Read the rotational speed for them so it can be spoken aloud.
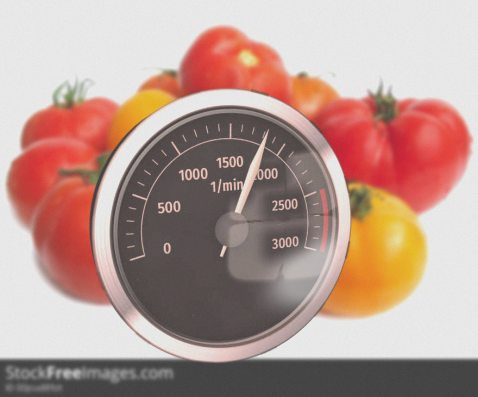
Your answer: 1800 rpm
